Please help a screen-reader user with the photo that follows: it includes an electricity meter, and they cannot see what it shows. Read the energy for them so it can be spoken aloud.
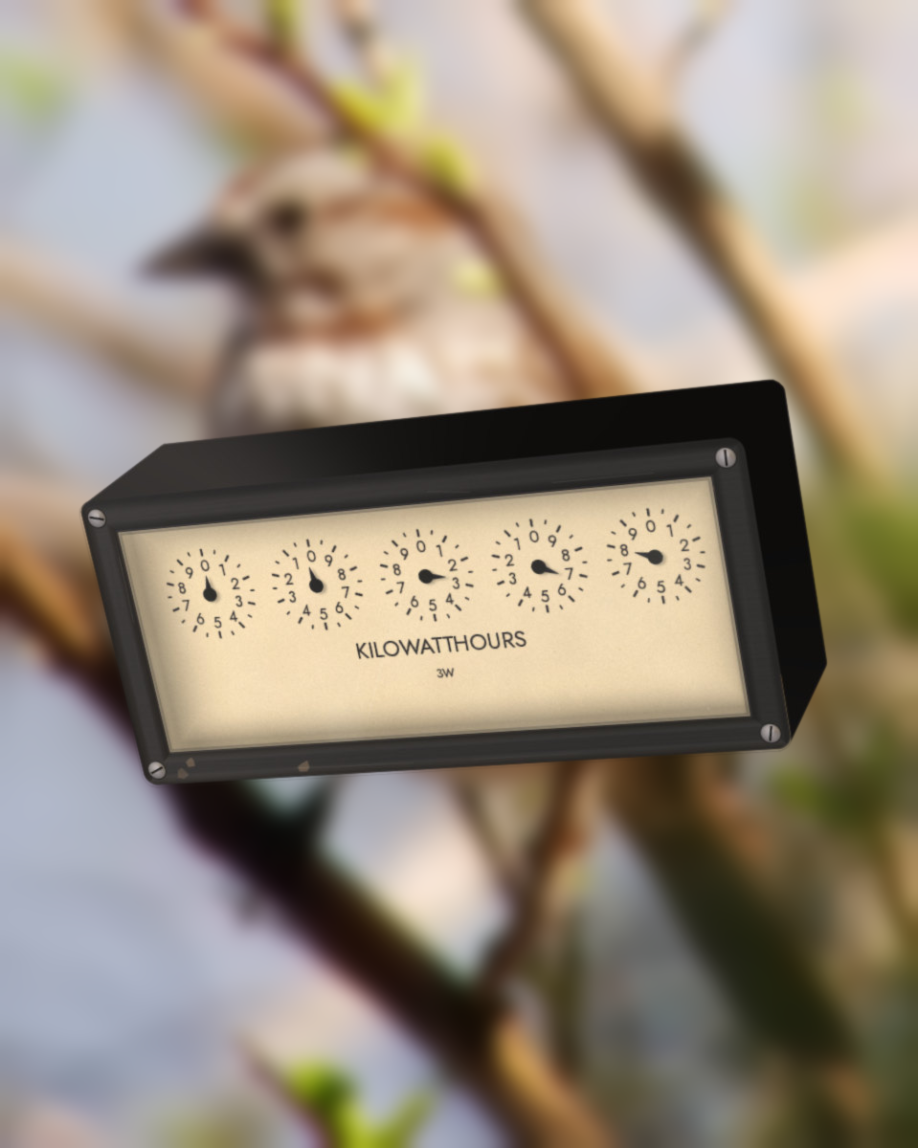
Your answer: 268 kWh
